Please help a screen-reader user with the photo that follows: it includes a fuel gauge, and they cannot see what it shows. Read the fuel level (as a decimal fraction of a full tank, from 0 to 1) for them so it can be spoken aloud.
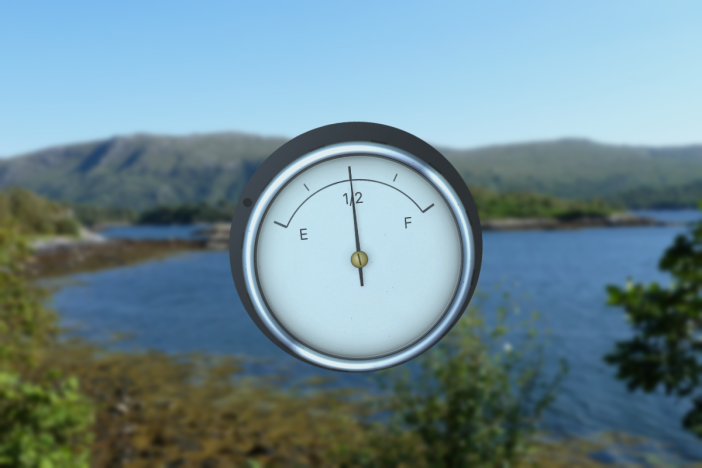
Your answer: 0.5
